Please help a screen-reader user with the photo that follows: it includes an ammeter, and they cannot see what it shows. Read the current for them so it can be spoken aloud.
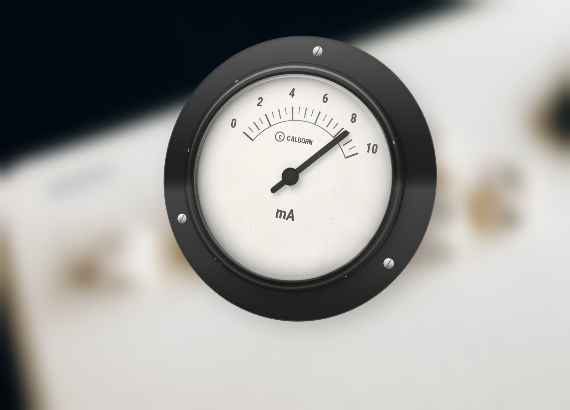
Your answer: 8.5 mA
